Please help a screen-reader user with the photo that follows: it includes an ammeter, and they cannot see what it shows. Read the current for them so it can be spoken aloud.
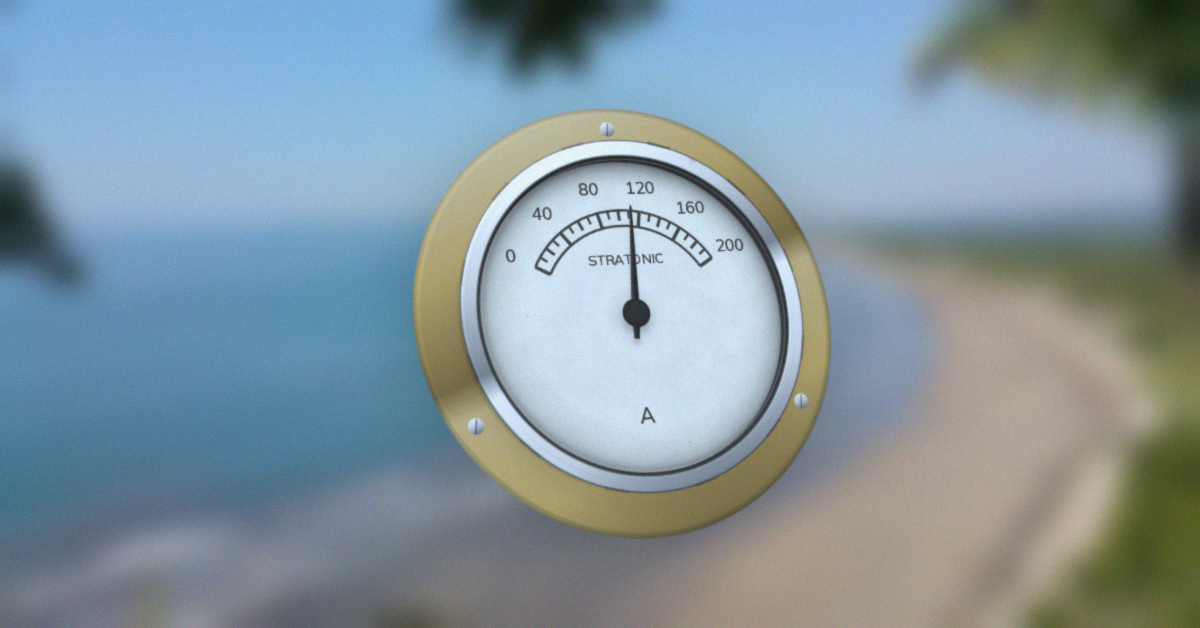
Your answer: 110 A
